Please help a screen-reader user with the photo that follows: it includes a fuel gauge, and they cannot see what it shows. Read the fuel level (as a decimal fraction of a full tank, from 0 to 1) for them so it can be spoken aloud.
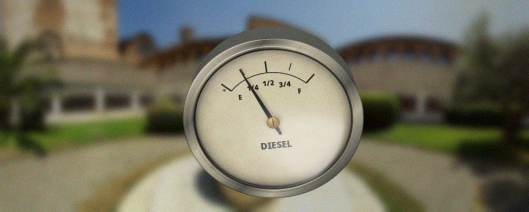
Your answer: 0.25
